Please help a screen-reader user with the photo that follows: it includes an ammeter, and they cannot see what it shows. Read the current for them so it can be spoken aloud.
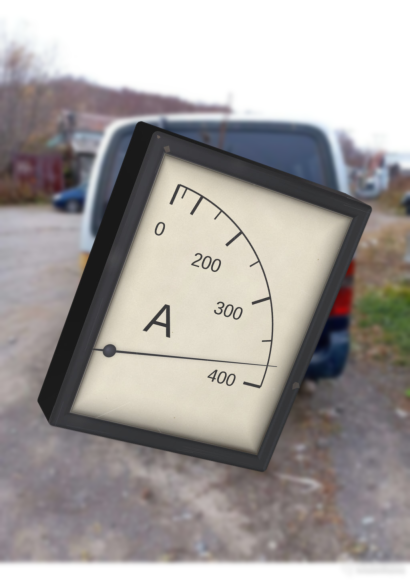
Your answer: 375 A
